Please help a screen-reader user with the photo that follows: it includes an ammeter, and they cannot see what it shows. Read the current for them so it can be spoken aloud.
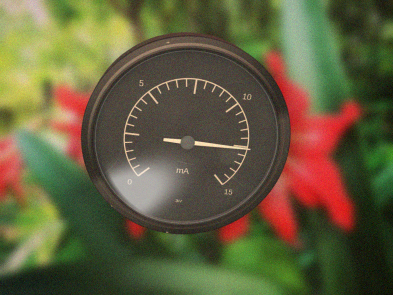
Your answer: 12.5 mA
